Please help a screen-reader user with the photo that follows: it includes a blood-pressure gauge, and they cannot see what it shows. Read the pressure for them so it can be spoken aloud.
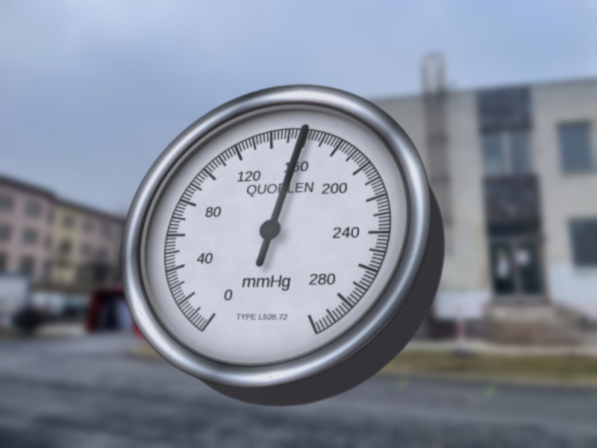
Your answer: 160 mmHg
